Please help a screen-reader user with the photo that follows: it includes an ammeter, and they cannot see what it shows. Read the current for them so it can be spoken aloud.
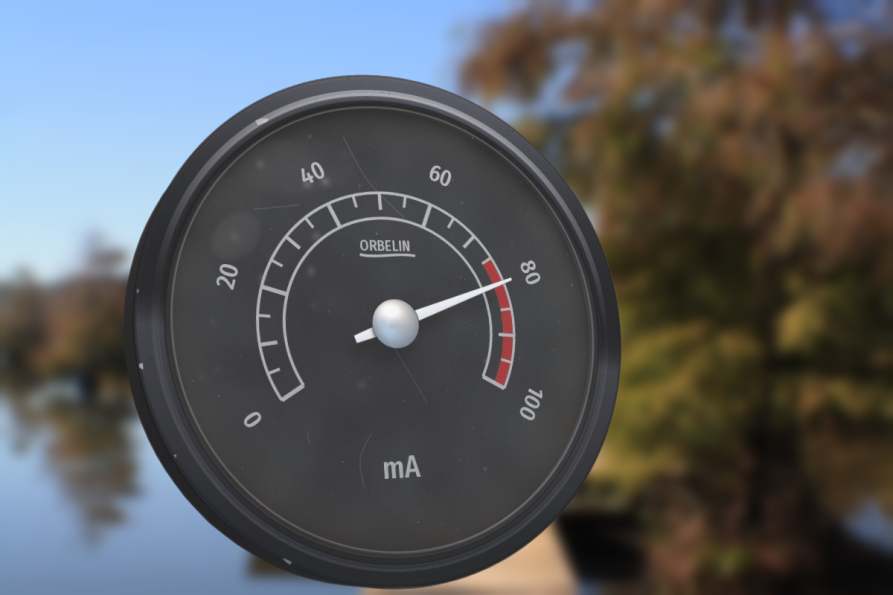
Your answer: 80 mA
